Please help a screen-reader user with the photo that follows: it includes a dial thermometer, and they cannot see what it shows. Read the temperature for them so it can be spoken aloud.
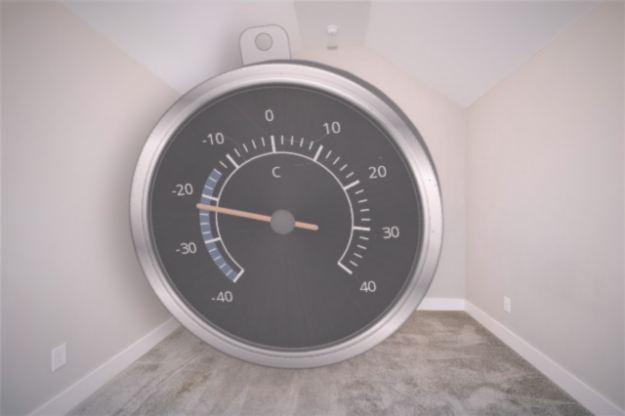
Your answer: -22 °C
